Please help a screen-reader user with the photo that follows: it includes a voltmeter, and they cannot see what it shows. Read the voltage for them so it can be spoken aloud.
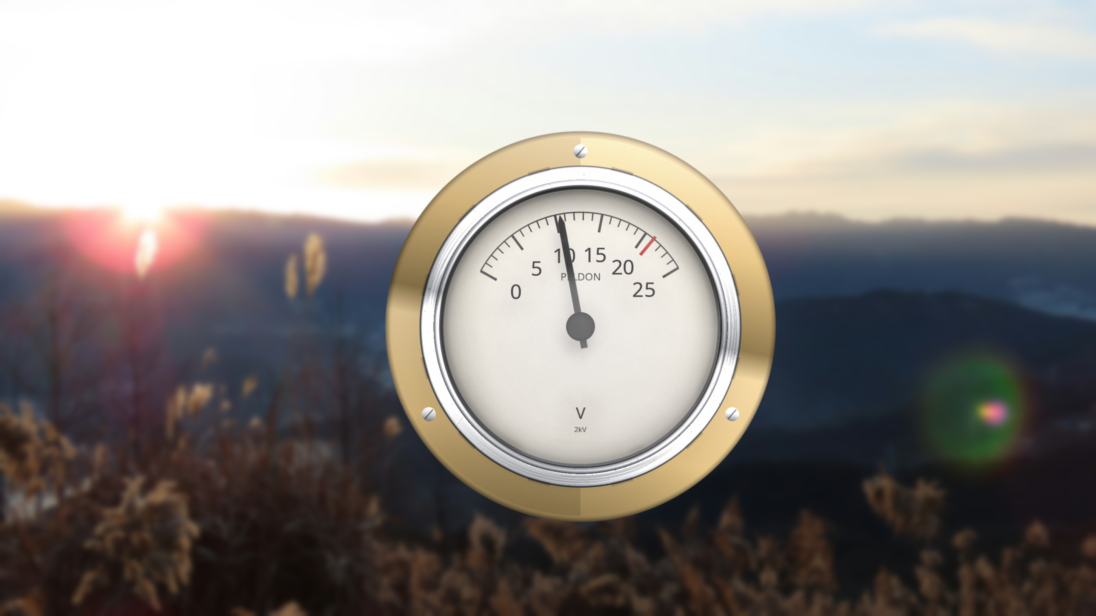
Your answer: 10.5 V
